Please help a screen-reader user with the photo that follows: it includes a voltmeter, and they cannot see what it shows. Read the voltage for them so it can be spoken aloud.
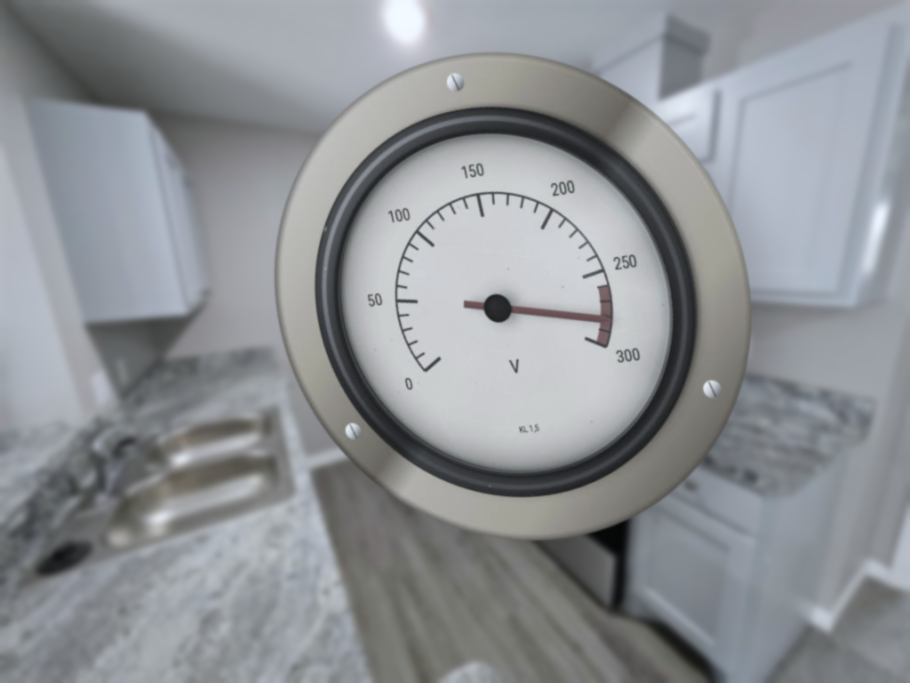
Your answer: 280 V
